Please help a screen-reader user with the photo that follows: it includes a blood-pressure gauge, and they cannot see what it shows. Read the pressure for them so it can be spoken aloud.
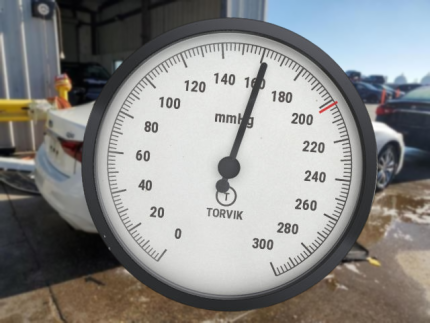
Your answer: 162 mmHg
